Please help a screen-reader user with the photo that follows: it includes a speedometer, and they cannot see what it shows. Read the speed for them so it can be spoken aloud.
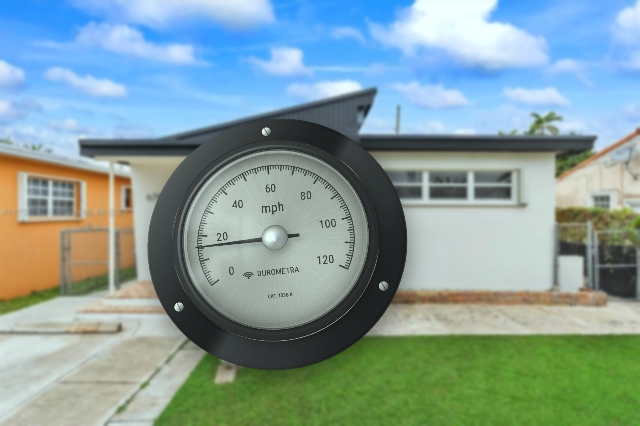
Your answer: 15 mph
